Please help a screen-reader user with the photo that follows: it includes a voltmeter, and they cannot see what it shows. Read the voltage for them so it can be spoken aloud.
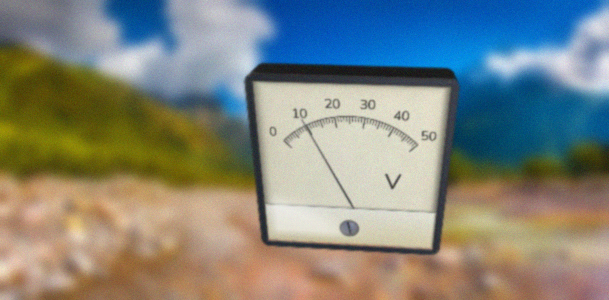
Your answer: 10 V
